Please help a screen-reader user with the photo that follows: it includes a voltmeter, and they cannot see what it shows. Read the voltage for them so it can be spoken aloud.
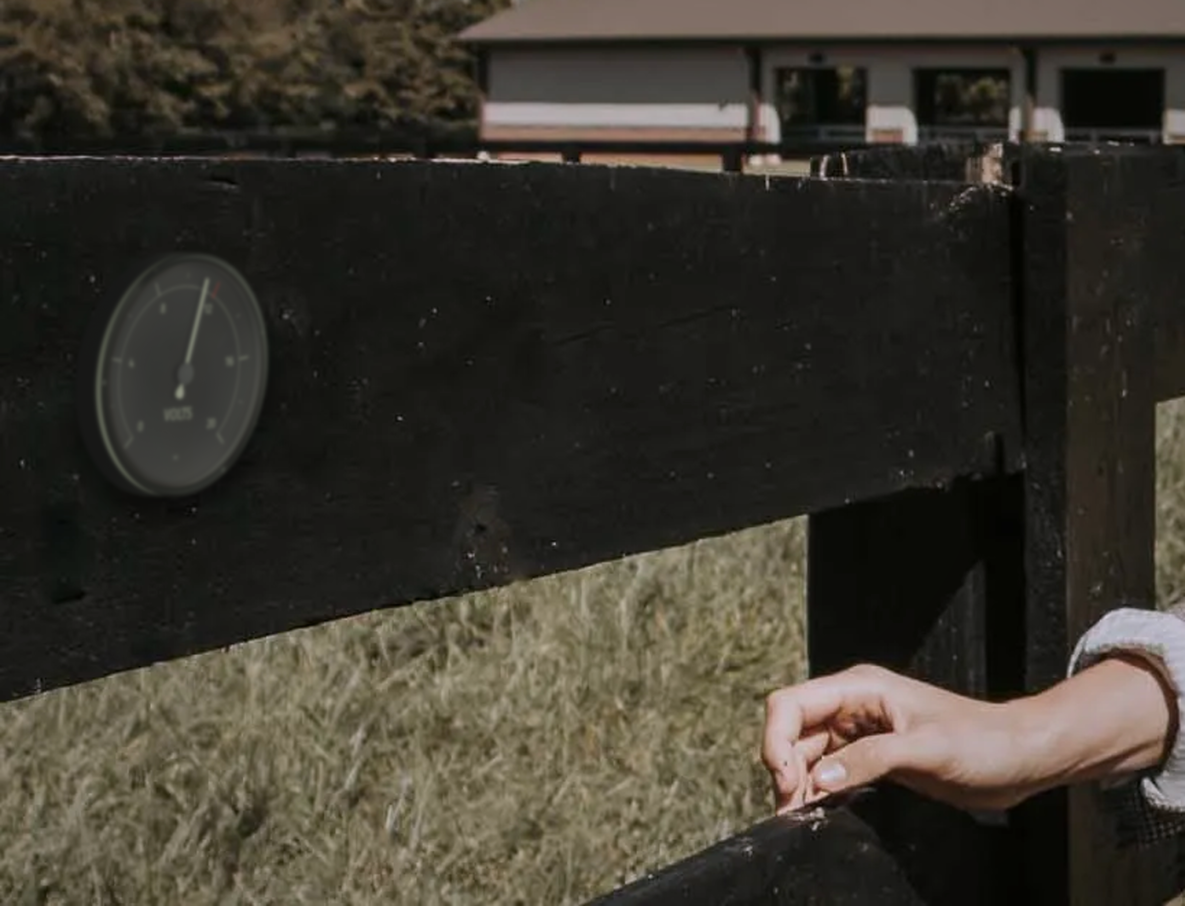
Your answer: 11 V
